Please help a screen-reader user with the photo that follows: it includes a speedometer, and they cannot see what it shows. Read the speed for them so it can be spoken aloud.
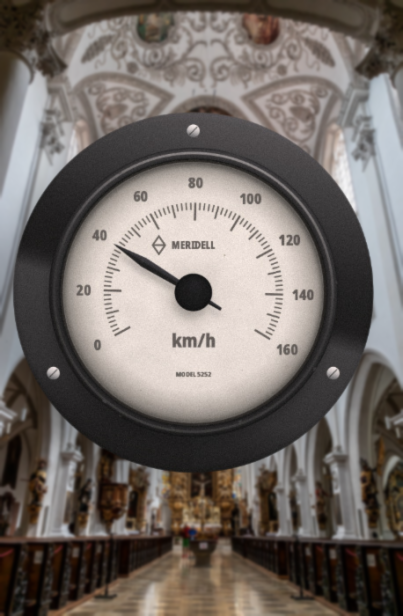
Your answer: 40 km/h
